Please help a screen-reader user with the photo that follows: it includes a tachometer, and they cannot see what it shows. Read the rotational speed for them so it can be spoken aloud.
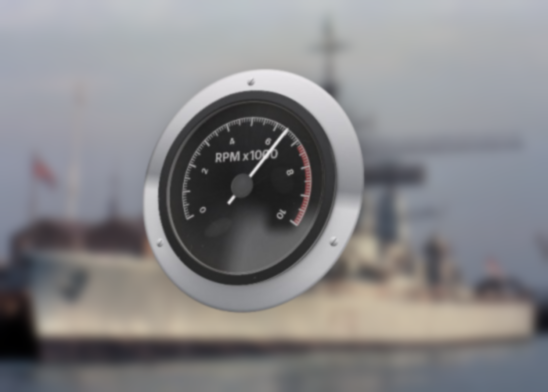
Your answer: 6500 rpm
